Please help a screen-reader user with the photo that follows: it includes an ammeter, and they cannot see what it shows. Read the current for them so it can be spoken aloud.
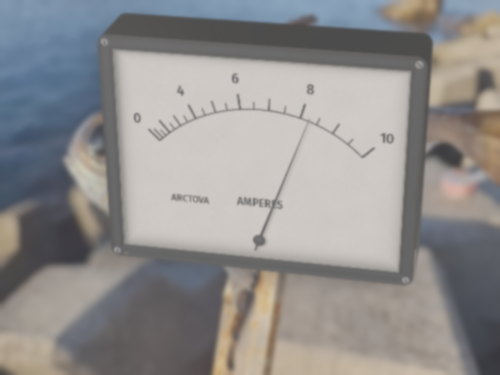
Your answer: 8.25 A
